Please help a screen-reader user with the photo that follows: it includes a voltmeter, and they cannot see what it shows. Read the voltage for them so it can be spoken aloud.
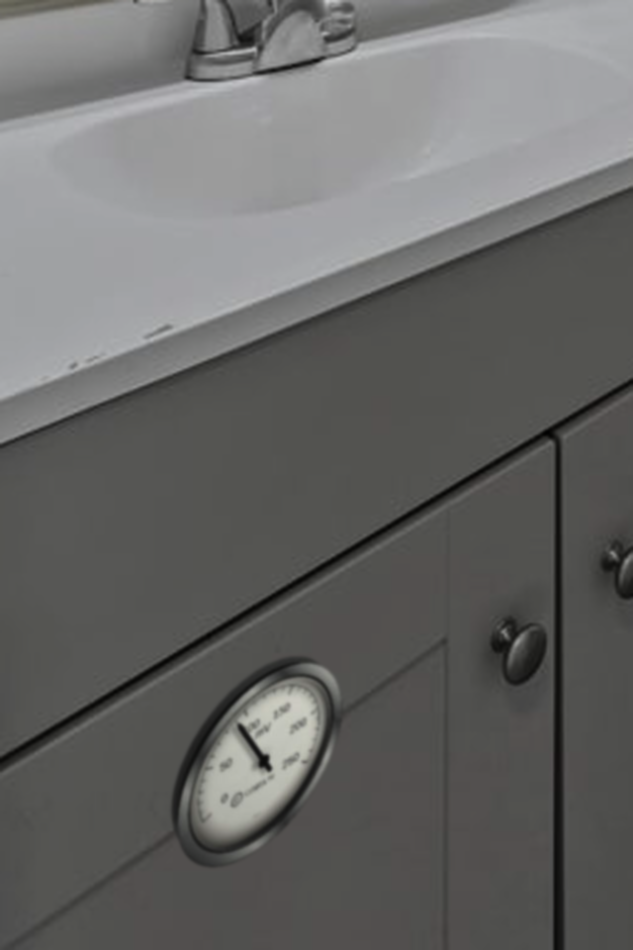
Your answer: 90 mV
